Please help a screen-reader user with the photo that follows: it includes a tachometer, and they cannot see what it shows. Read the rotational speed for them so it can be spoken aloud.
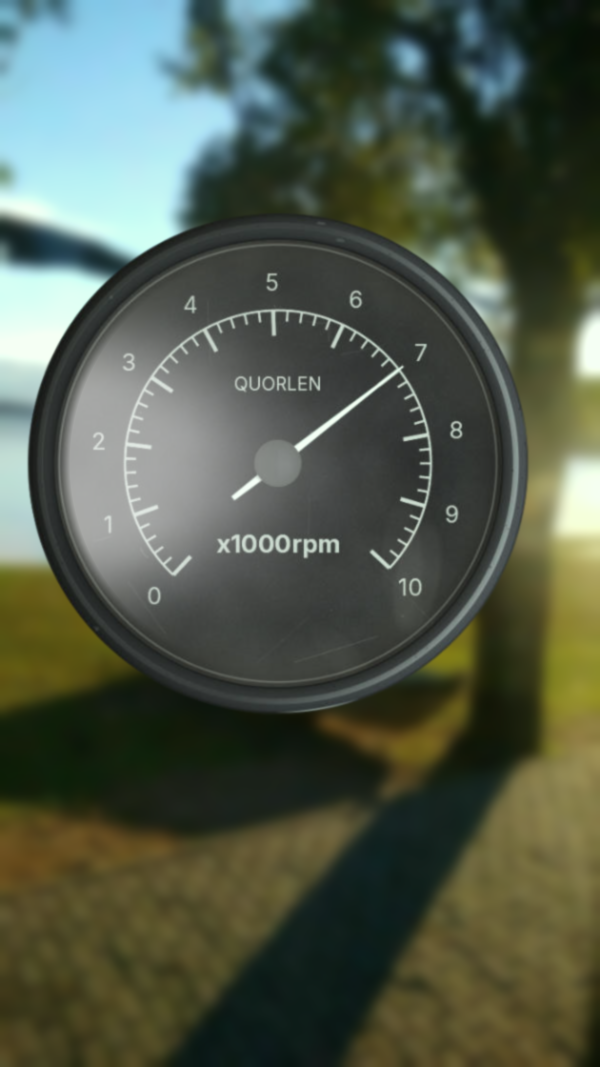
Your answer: 7000 rpm
